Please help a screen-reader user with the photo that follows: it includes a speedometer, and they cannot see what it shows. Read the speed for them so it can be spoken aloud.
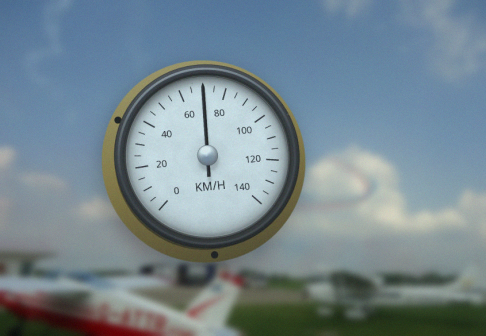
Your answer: 70 km/h
